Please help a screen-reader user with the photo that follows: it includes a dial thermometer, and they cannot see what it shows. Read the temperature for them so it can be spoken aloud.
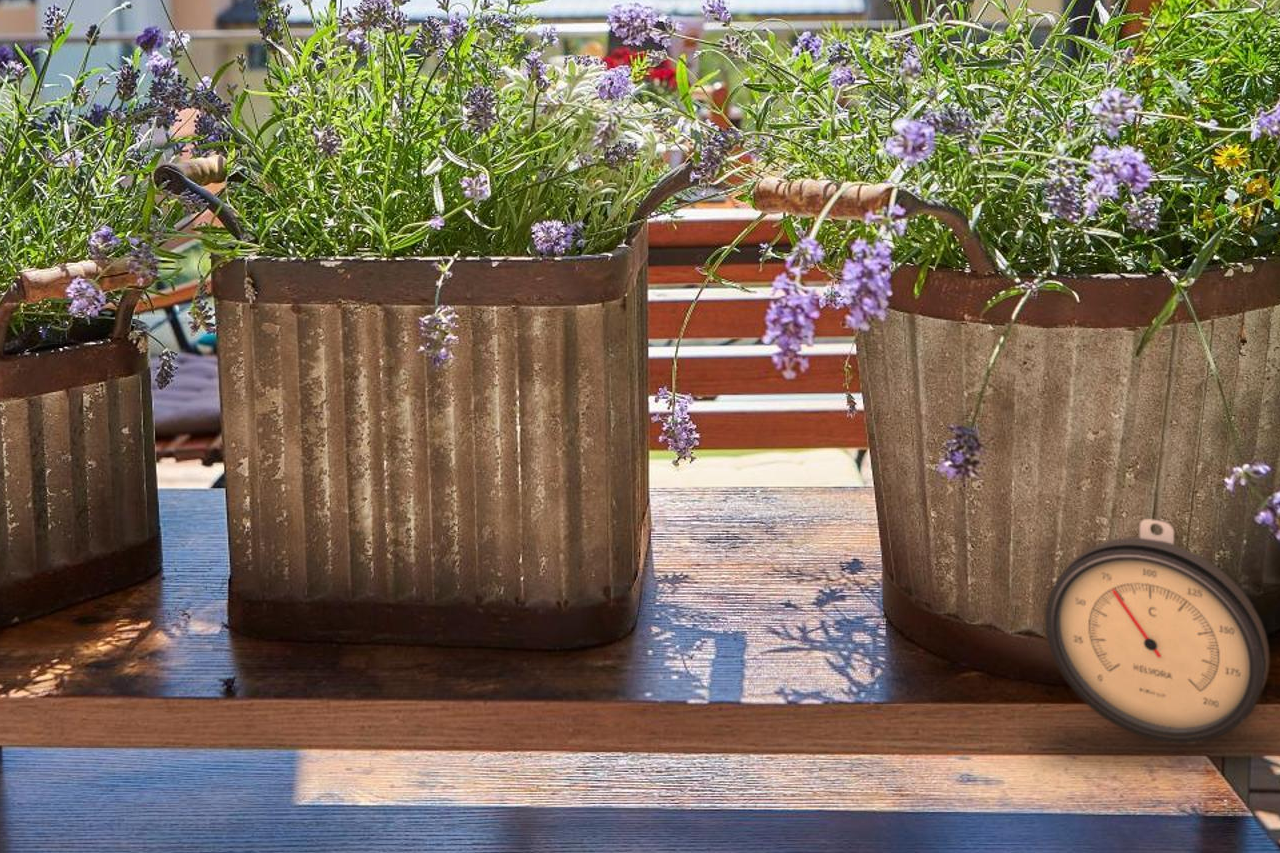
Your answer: 75 °C
